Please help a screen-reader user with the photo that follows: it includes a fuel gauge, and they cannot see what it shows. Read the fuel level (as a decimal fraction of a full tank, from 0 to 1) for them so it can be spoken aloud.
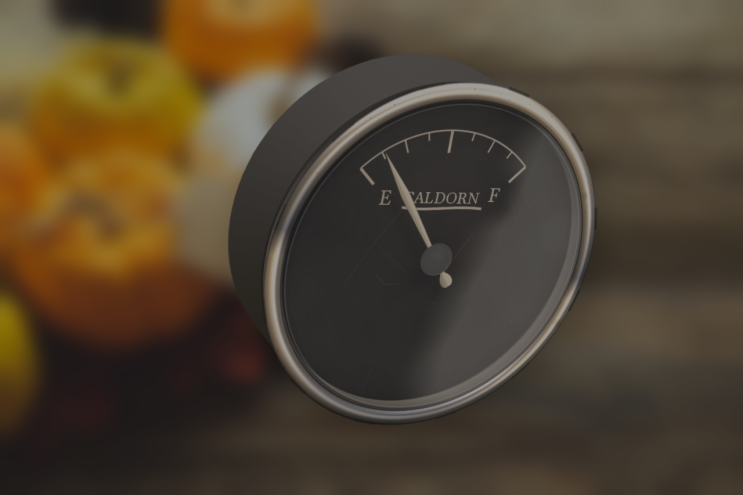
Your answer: 0.125
